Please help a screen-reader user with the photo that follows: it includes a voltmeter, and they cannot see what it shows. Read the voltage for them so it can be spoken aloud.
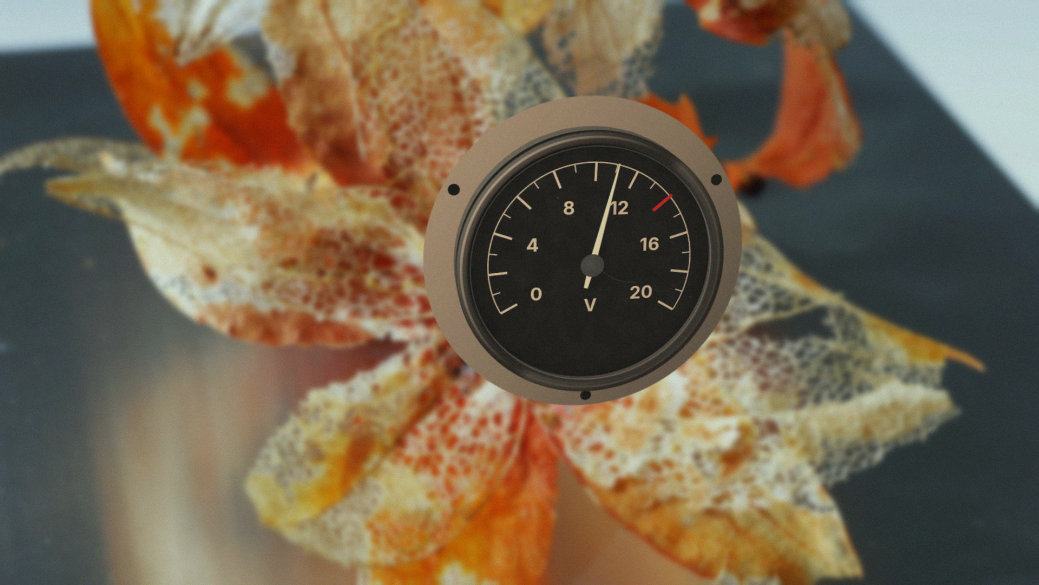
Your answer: 11 V
